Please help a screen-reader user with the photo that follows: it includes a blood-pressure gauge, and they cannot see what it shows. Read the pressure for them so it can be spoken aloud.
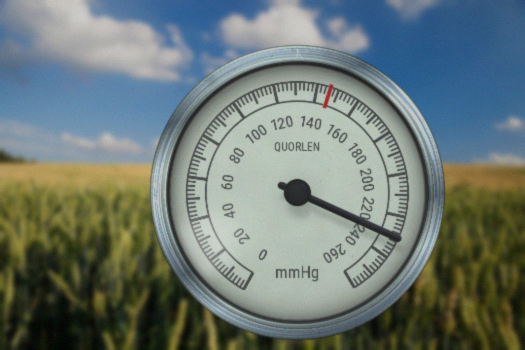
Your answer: 230 mmHg
